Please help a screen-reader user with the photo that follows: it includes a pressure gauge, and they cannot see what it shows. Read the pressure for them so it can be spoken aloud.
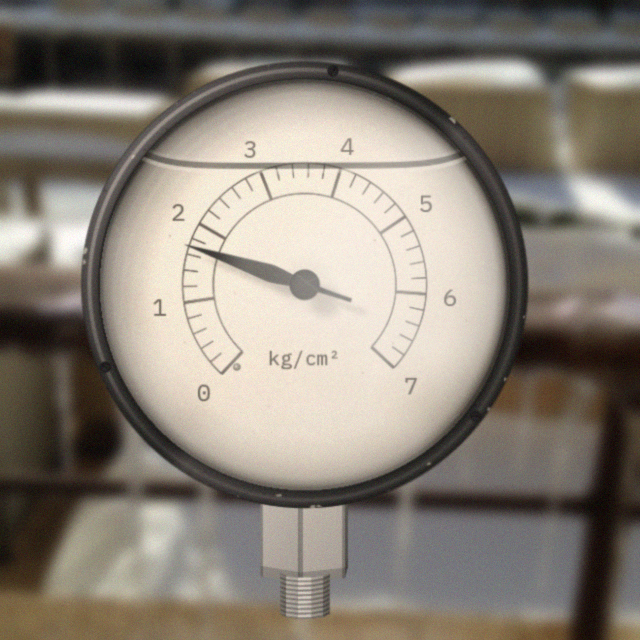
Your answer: 1.7 kg/cm²
